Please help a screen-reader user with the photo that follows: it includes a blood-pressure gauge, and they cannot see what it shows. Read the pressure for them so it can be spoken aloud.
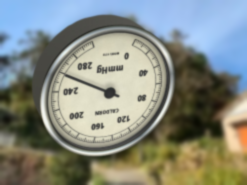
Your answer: 260 mmHg
